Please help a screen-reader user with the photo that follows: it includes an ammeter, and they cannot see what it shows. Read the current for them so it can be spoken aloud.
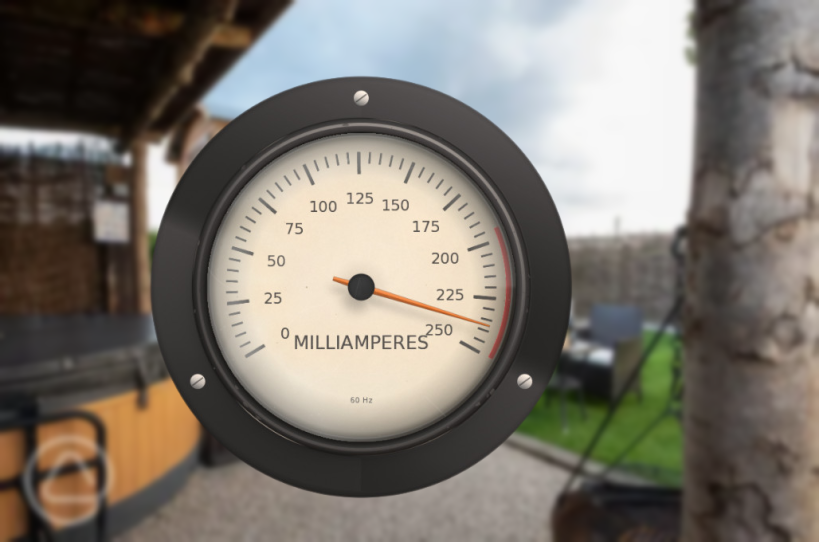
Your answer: 237.5 mA
